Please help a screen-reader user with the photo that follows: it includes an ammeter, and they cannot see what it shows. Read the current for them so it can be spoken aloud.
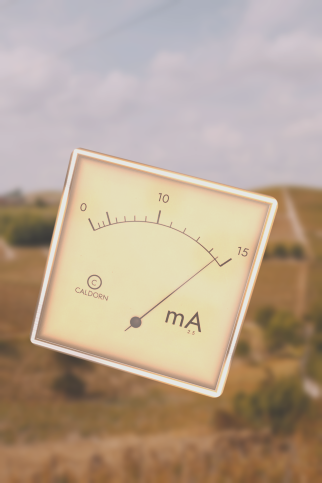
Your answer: 14.5 mA
